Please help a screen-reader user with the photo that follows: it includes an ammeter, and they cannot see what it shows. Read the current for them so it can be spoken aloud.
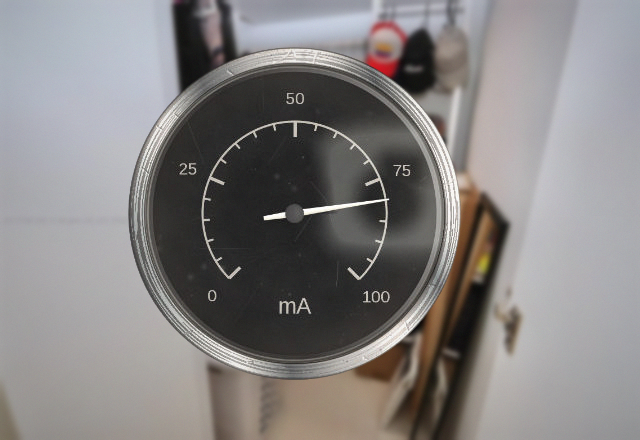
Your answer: 80 mA
